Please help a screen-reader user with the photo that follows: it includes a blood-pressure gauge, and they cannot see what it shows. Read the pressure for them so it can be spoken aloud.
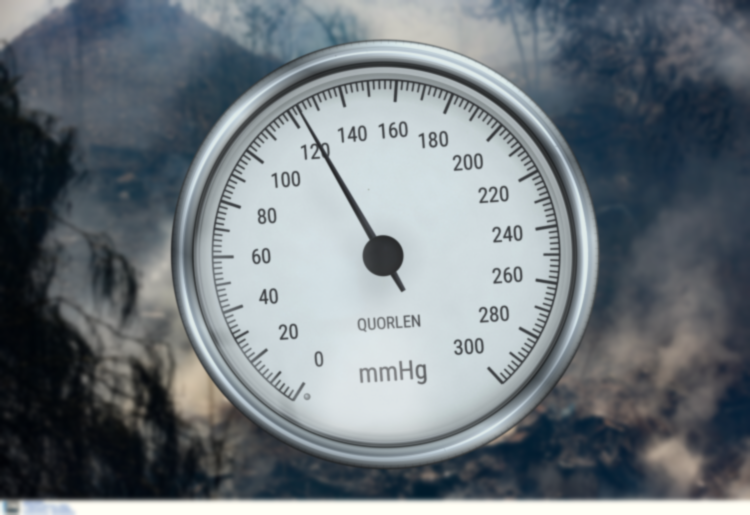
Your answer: 124 mmHg
